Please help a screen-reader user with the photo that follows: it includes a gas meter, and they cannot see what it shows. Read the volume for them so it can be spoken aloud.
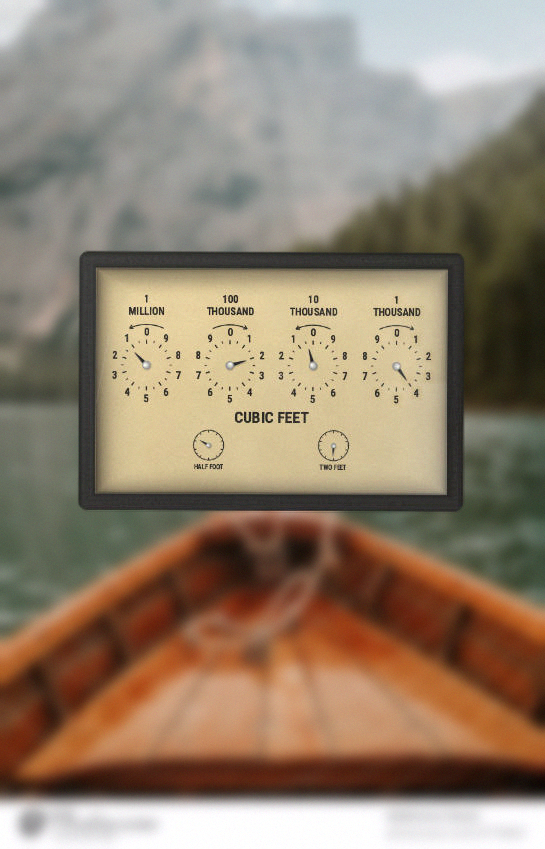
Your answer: 120400 ft³
